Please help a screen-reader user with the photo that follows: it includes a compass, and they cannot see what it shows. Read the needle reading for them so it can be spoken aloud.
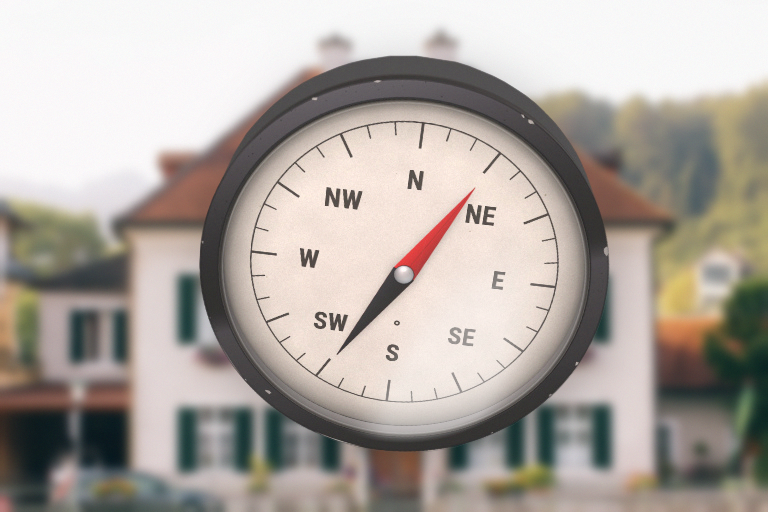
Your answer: 30 °
